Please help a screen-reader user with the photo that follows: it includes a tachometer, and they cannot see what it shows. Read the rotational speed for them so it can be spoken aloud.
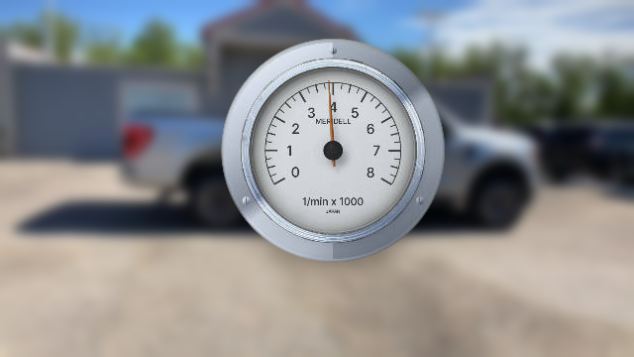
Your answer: 3875 rpm
